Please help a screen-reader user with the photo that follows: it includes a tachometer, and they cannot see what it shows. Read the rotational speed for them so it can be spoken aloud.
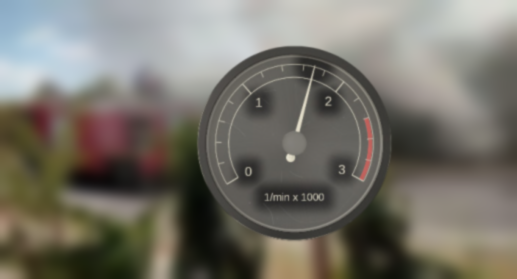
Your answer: 1700 rpm
